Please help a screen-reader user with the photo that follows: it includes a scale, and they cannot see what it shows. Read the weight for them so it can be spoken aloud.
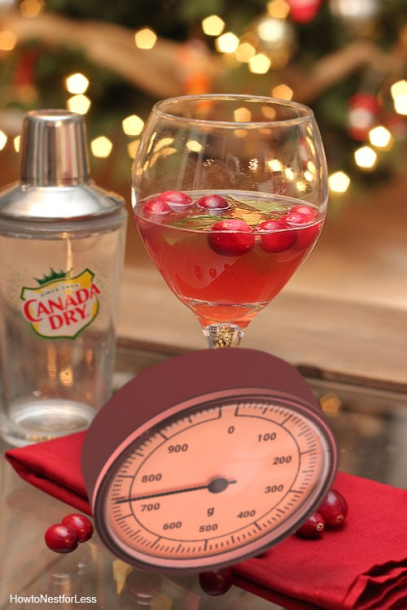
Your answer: 750 g
